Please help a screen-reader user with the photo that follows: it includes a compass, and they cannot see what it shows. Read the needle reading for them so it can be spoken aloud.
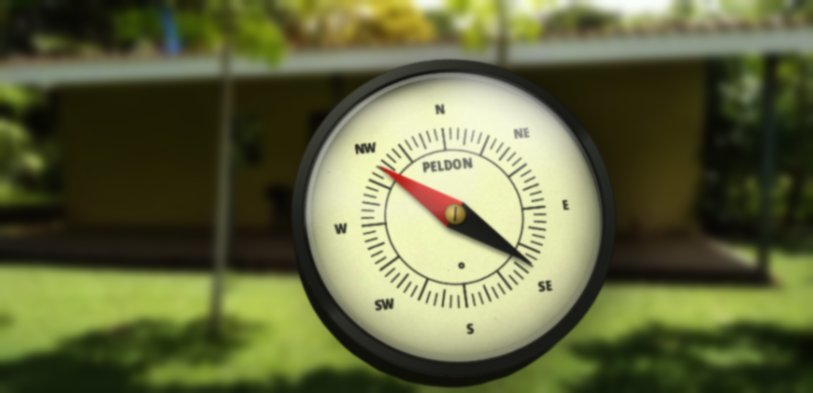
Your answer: 310 °
